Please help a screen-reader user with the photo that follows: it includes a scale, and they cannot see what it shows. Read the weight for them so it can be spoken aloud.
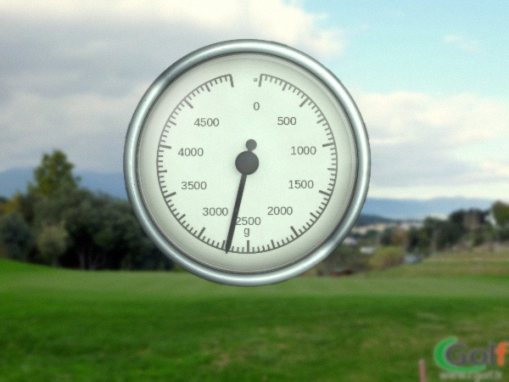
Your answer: 2700 g
